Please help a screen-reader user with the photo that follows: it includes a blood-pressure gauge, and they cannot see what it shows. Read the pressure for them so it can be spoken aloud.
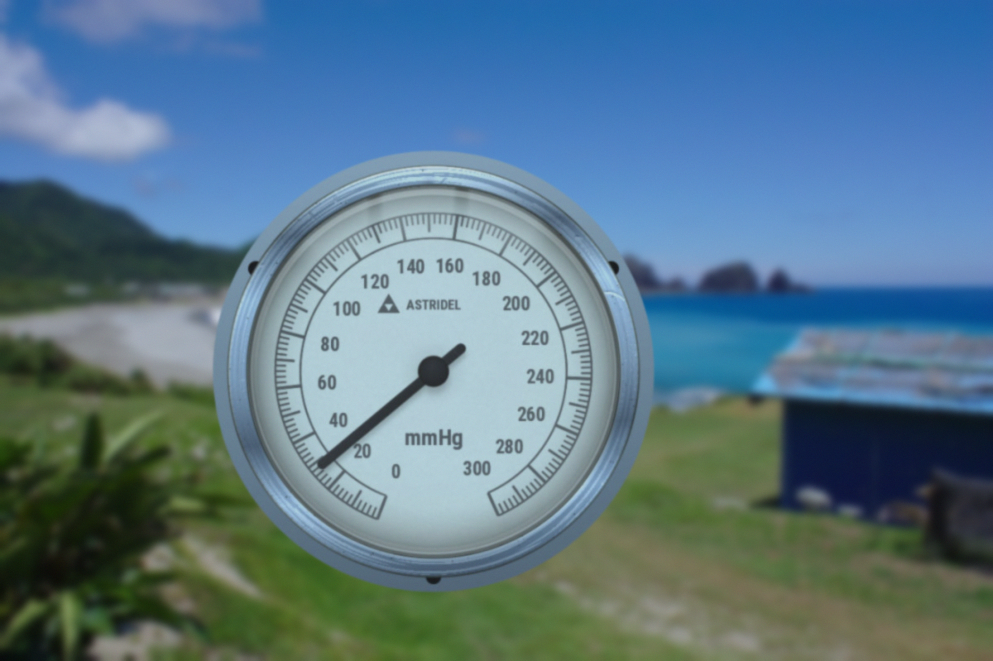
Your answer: 28 mmHg
